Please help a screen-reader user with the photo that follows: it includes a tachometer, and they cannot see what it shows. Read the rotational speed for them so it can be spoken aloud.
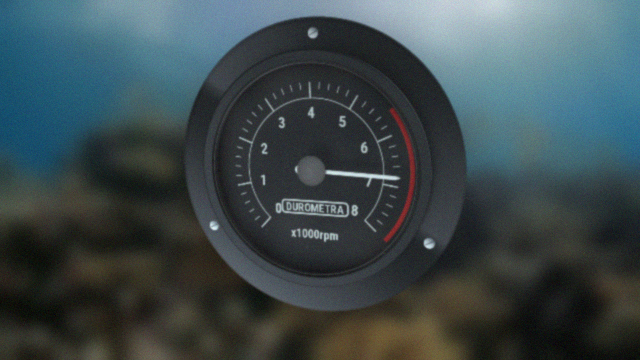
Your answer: 6800 rpm
